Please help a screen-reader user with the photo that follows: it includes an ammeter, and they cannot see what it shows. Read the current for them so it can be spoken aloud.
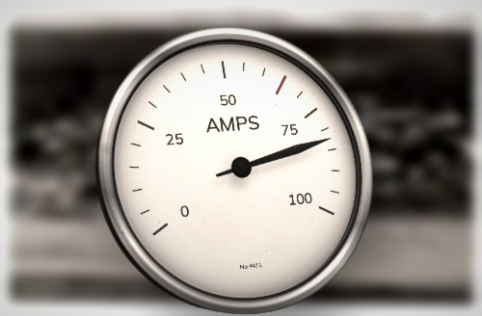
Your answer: 82.5 A
